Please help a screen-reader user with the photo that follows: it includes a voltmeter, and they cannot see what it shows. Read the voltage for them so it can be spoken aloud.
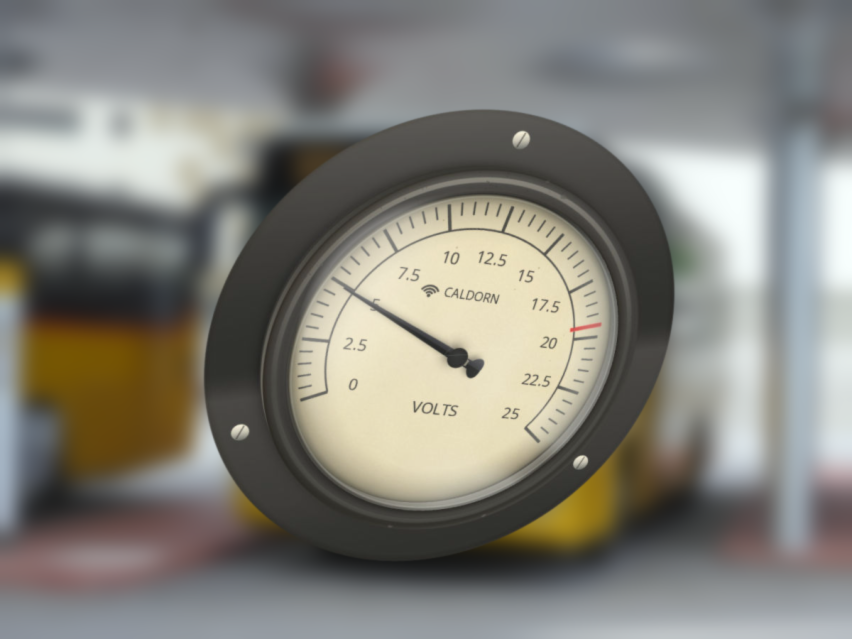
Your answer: 5 V
